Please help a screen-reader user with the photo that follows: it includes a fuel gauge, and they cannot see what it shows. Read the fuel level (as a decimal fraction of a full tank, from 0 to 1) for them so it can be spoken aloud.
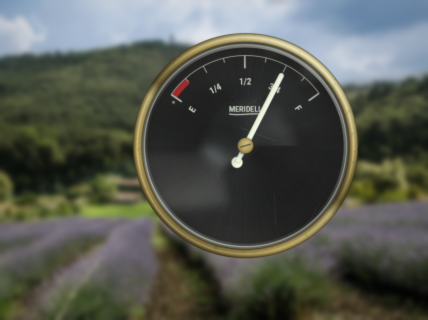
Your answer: 0.75
